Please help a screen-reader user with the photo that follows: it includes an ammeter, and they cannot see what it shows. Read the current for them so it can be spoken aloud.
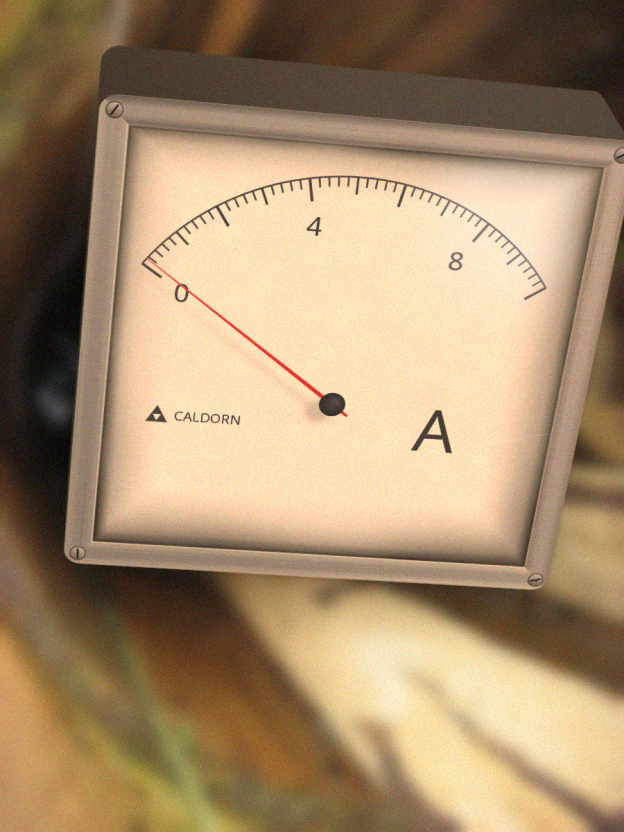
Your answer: 0.2 A
